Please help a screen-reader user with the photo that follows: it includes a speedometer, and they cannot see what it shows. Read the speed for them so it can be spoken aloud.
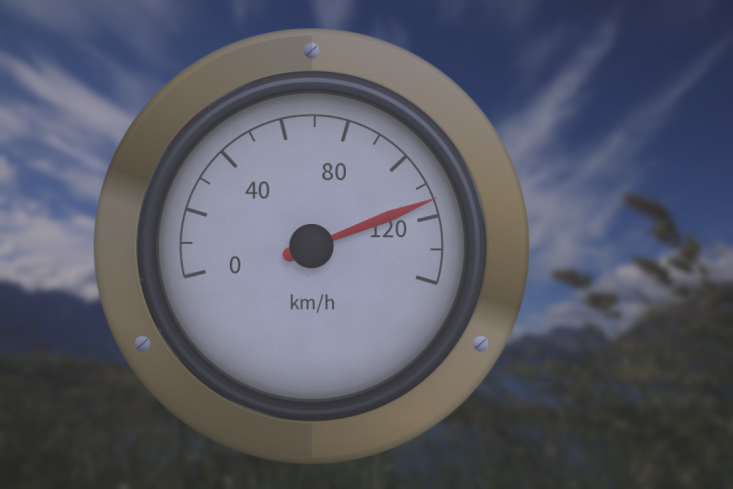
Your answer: 115 km/h
